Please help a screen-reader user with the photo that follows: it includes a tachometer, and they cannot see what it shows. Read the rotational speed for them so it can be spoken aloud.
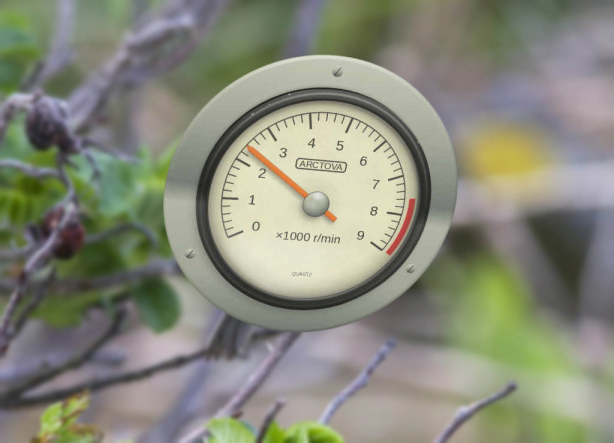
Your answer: 2400 rpm
